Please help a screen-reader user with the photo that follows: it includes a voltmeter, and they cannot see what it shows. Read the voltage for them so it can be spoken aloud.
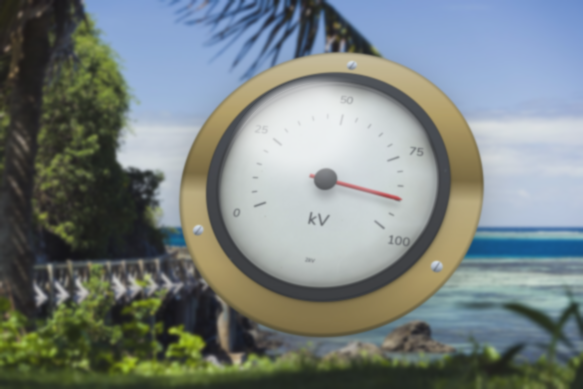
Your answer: 90 kV
